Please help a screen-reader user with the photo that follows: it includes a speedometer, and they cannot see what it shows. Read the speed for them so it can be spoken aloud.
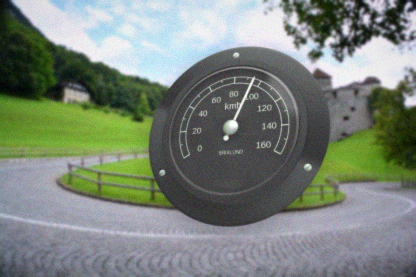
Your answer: 95 km/h
